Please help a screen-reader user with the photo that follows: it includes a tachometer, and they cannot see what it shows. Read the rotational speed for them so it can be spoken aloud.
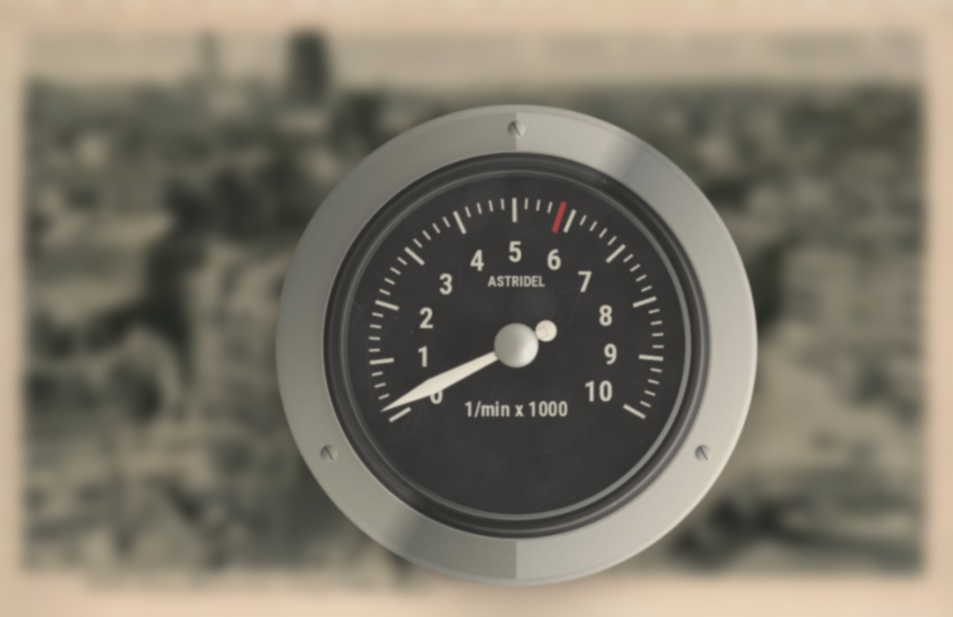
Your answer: 200 rpm
